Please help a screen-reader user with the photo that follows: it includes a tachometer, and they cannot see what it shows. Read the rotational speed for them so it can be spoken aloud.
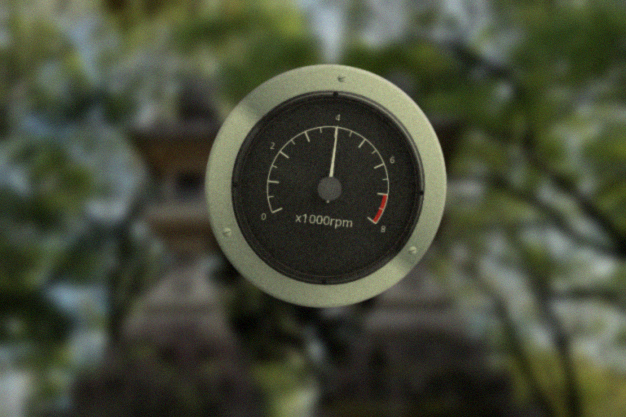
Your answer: 4000 rpm
